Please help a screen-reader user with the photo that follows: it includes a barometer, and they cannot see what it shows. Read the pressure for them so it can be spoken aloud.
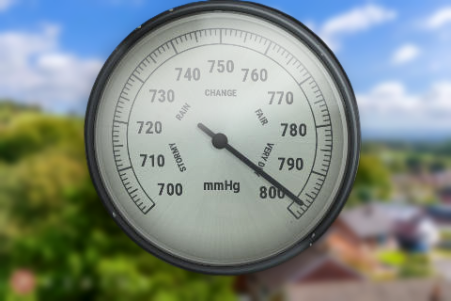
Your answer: 797 mmHg
